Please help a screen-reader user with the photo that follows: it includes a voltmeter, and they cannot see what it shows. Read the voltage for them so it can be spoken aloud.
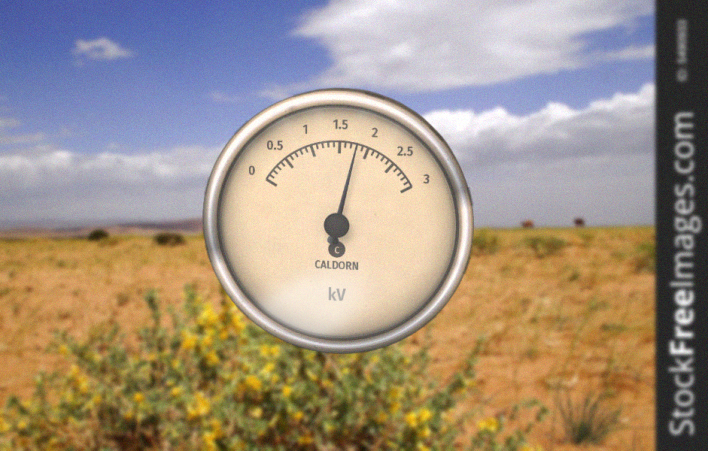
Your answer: 1.8 kV
